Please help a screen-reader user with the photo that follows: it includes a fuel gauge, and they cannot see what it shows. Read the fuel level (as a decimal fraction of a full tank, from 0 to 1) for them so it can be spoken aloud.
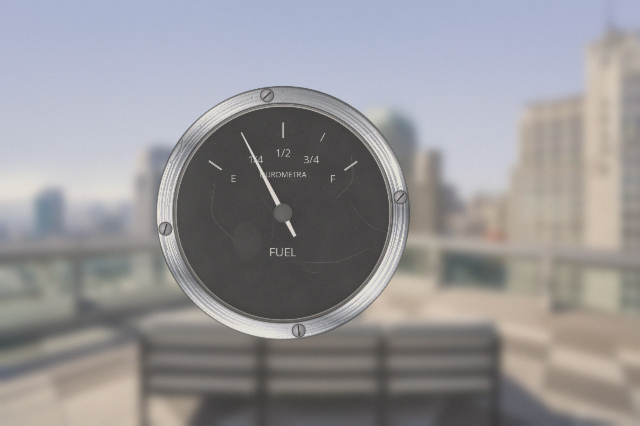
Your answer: 0.25
